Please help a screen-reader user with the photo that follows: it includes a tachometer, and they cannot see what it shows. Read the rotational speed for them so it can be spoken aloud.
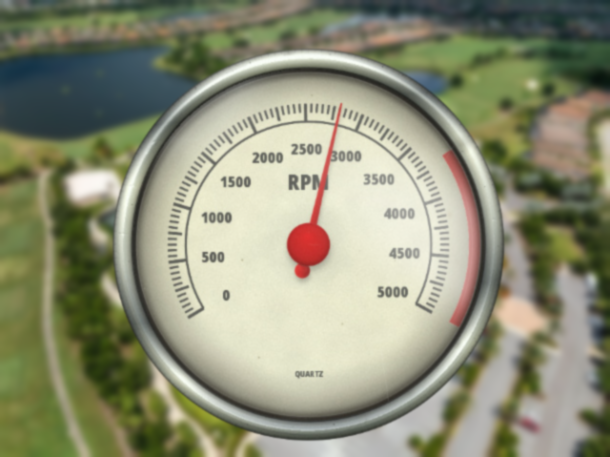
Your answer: 2800 rpm
